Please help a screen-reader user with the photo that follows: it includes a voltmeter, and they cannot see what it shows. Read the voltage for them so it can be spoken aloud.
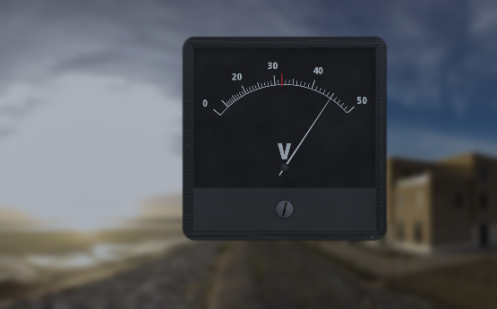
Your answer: 45 V
